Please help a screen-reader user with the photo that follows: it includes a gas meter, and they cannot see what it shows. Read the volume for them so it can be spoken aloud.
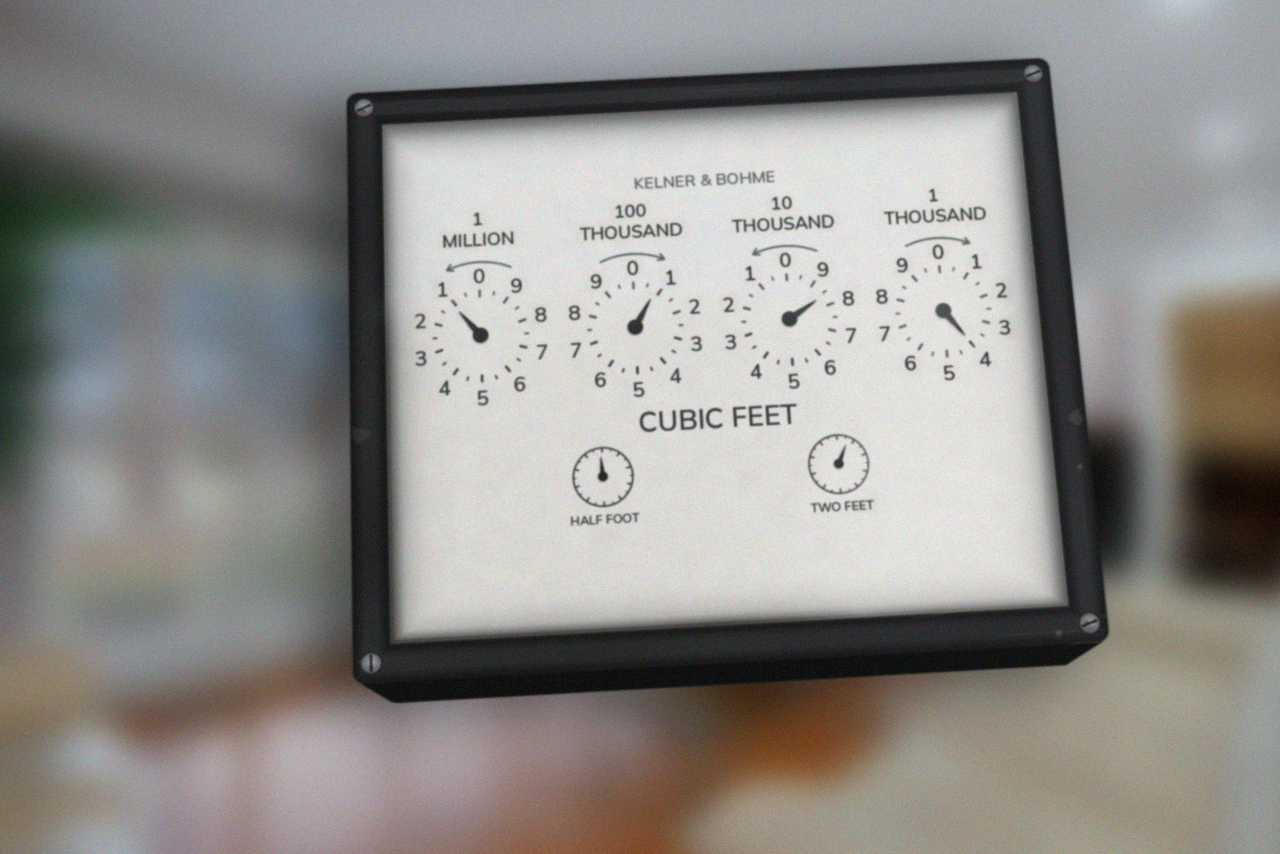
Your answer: 108400 ft³
